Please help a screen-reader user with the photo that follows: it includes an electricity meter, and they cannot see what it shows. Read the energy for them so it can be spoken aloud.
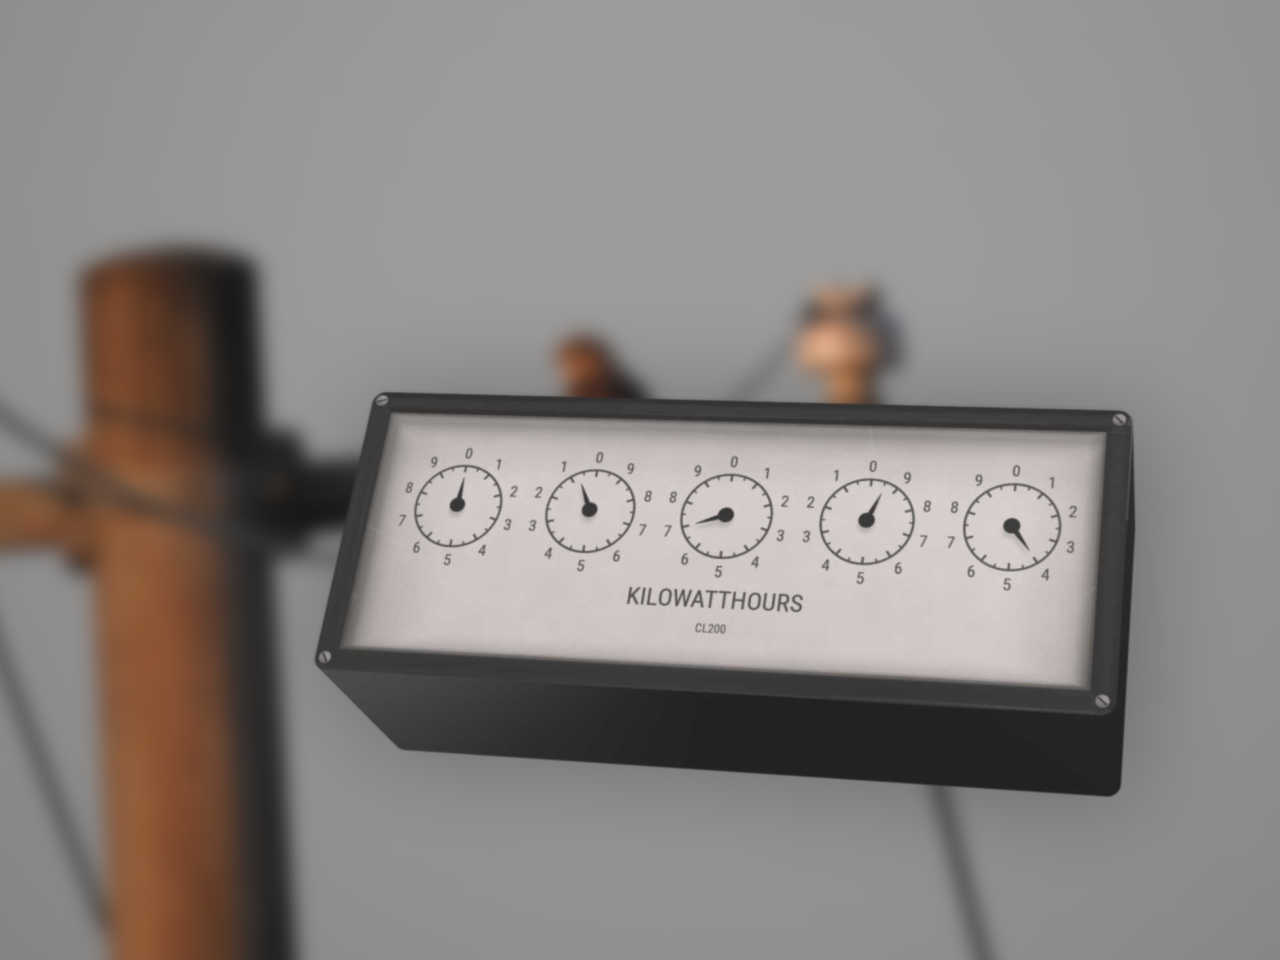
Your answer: 694 kWh
